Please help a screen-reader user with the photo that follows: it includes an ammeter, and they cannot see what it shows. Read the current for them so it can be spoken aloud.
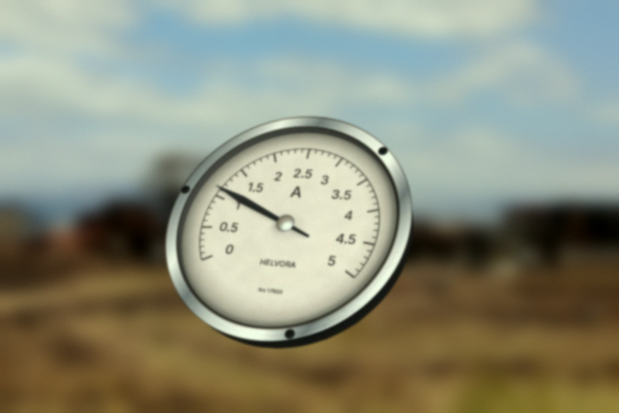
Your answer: 1.1 A
